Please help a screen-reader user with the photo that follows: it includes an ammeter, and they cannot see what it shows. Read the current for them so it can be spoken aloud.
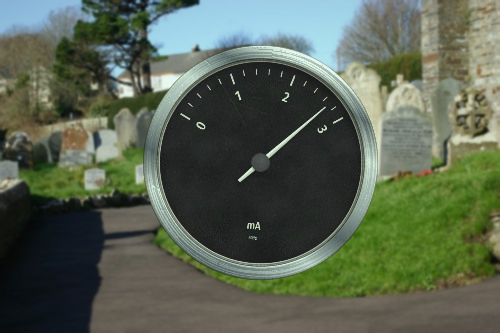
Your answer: 2.7 mA
